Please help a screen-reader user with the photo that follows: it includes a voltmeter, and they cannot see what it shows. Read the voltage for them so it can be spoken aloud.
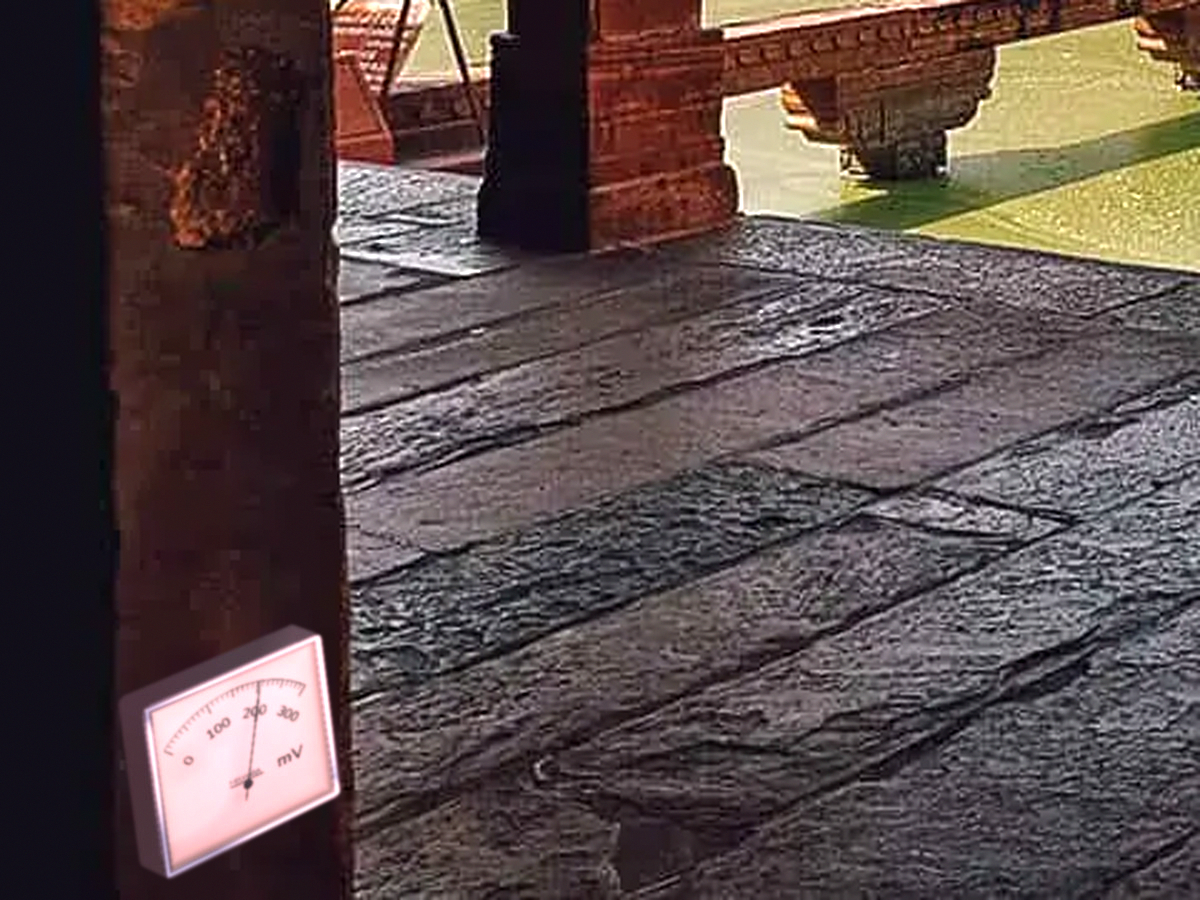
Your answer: 200 mV
